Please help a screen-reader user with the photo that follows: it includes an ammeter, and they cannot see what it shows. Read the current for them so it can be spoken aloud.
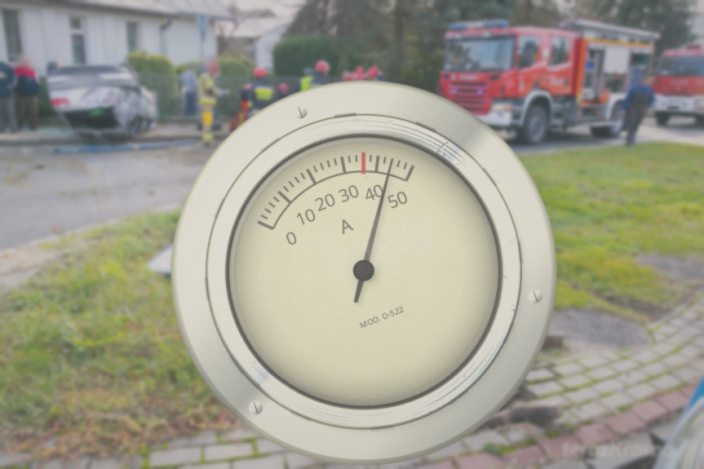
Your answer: 44 A
